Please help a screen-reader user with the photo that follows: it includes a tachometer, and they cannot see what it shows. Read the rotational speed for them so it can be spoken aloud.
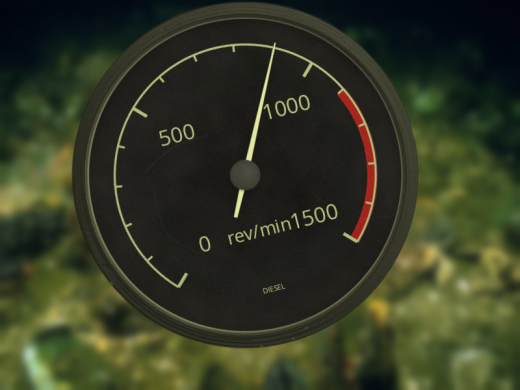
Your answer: 900 rpm
